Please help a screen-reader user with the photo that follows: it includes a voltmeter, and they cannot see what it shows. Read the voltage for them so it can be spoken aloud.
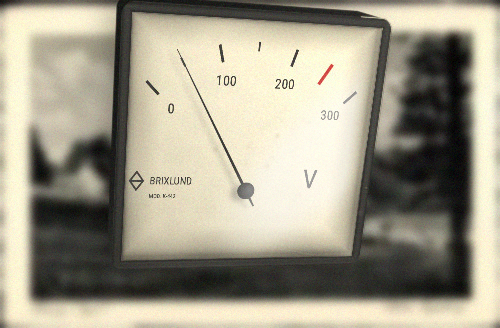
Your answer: 50 V
